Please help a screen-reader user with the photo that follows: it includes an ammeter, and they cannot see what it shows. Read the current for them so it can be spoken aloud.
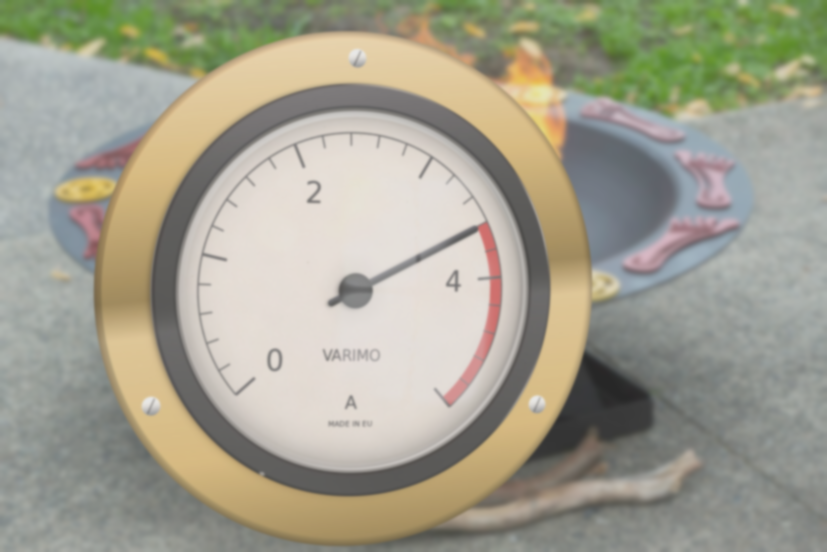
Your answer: 3.6 A
